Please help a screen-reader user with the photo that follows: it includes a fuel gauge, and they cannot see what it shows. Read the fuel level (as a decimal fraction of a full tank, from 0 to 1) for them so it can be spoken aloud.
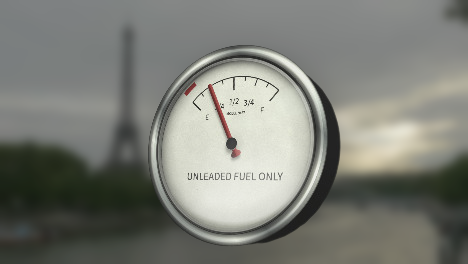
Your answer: 0.25
